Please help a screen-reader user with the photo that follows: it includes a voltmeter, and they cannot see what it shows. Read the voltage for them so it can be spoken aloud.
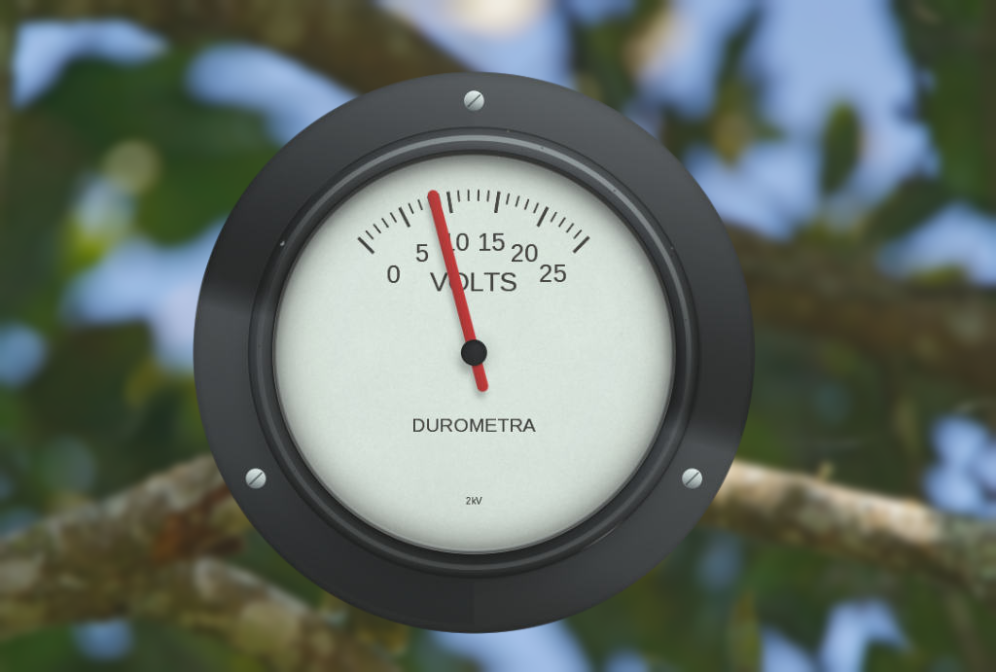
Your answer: 8.5 V
